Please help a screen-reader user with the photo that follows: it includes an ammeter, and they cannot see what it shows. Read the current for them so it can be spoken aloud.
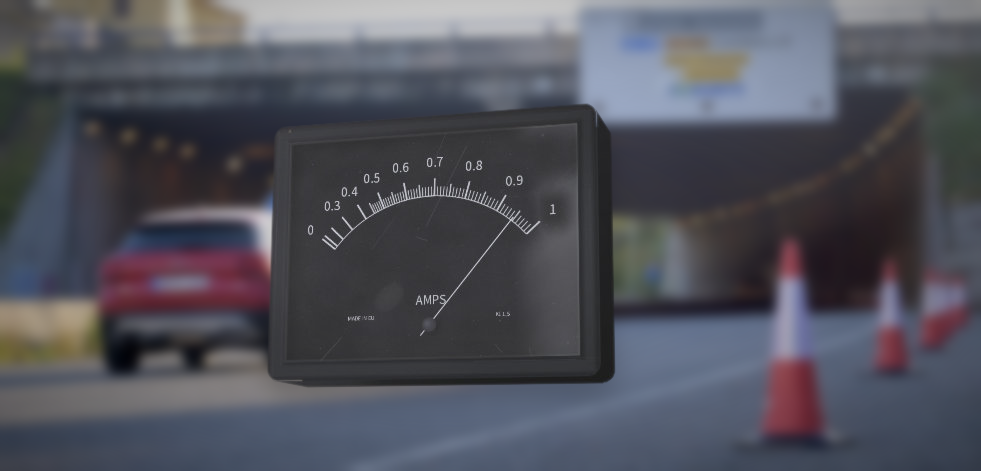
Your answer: 0.95 A
